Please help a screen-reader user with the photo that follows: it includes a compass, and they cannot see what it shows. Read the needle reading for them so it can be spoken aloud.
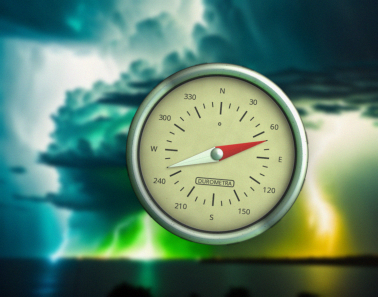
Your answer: 70 °
